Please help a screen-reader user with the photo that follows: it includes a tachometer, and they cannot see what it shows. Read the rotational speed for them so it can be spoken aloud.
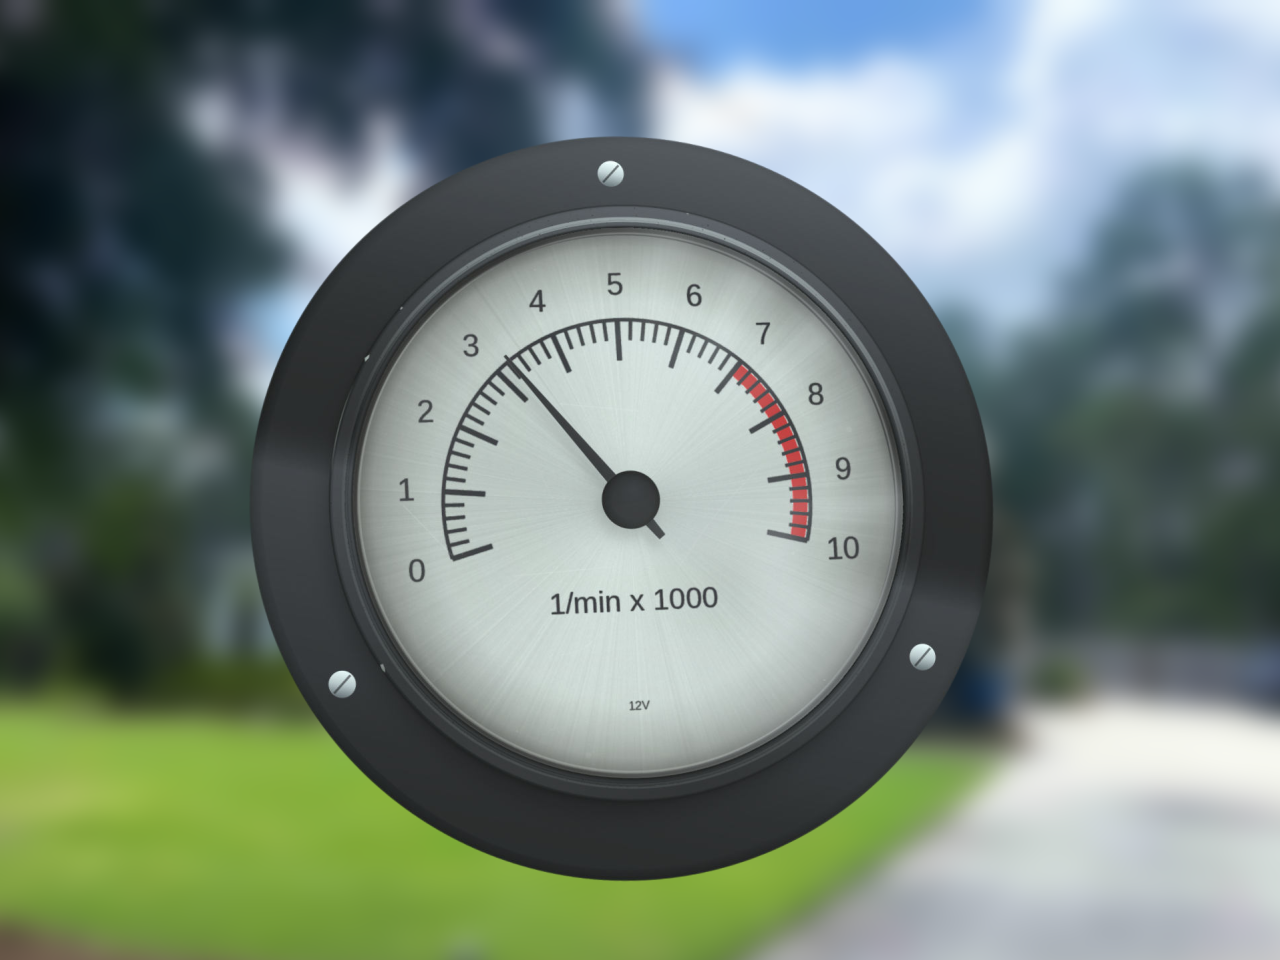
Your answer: 3200 rpm
